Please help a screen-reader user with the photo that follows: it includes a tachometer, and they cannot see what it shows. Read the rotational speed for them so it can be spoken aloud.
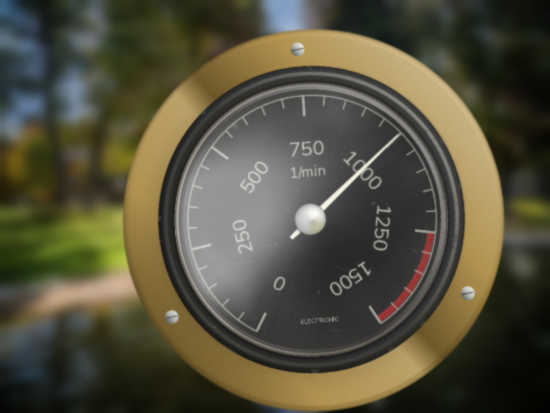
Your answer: 1000 rpm
